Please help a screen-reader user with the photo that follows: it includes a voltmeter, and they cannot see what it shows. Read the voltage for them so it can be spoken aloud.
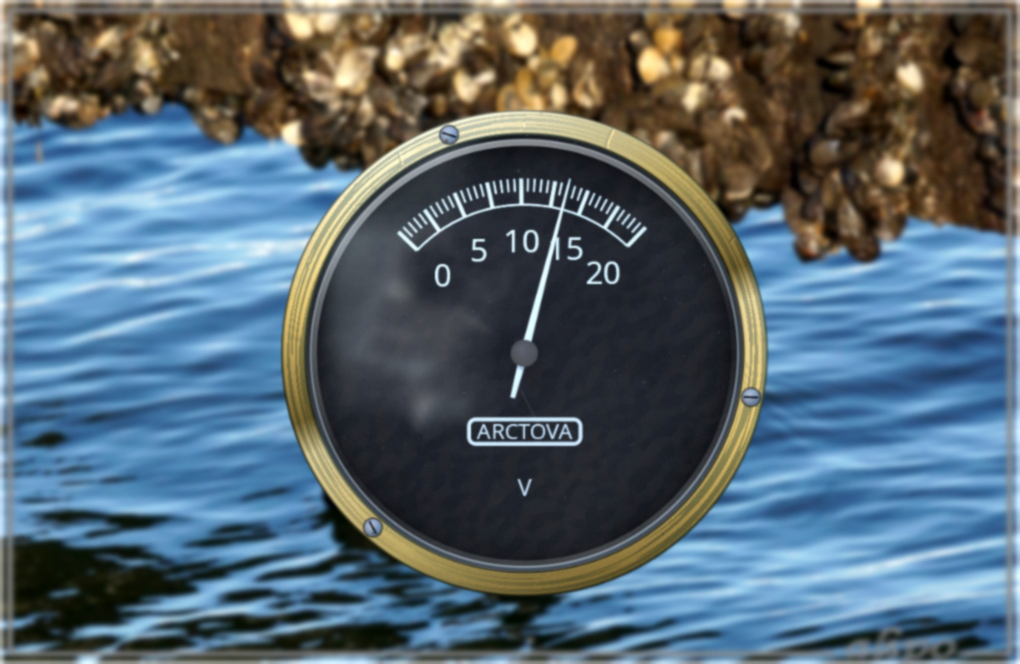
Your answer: 13.5 V
